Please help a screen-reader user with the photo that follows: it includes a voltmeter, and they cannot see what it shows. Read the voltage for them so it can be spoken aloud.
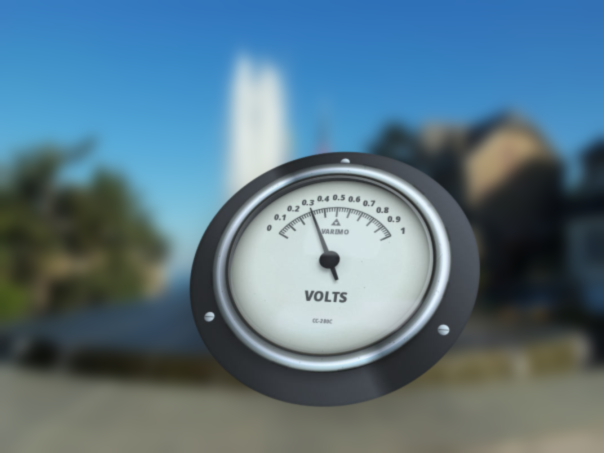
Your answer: 0.3 V
